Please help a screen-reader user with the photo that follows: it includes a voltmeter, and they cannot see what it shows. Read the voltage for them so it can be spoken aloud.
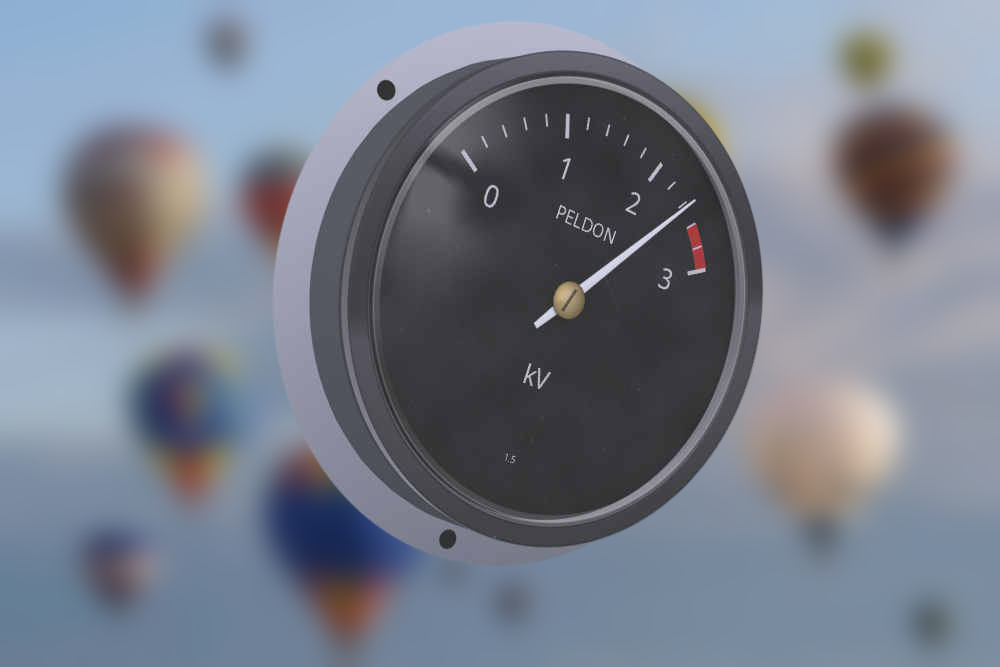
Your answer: 2.4 kV
